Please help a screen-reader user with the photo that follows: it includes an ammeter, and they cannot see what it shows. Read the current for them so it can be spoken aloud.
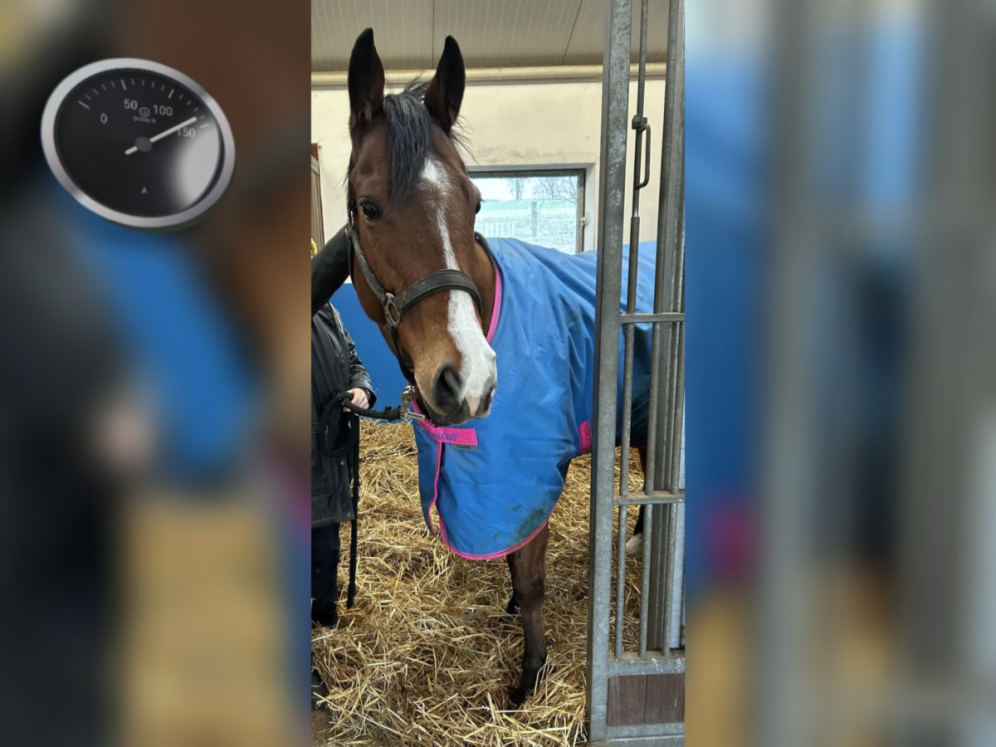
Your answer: 140 A
